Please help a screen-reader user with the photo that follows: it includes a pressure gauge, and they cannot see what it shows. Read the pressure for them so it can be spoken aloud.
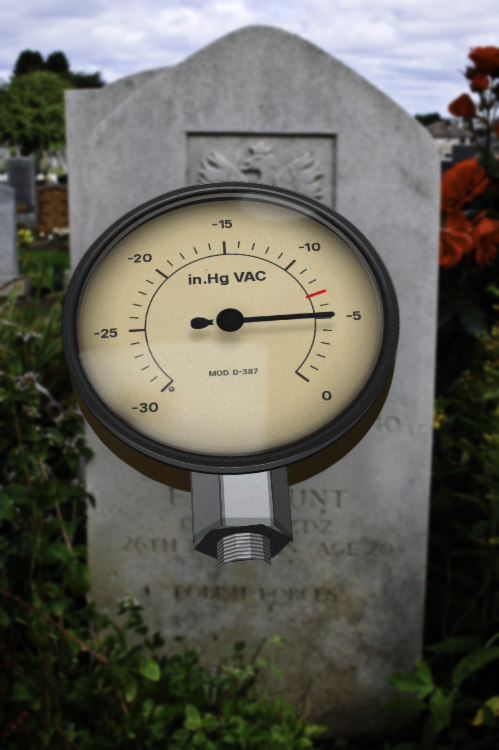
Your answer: -5 inHg
